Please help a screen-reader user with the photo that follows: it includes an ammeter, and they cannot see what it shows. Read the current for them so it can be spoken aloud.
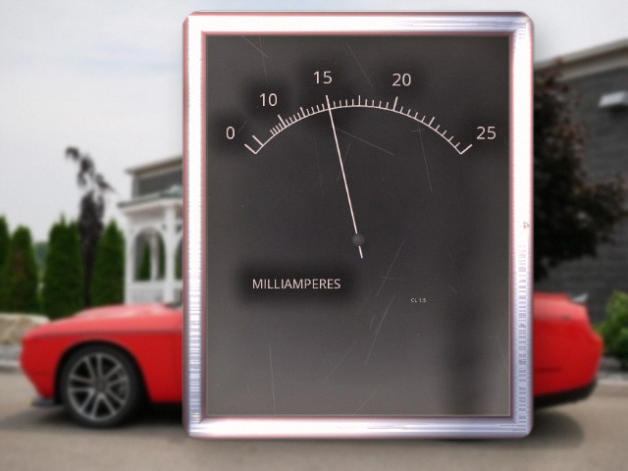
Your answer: 15 mA
